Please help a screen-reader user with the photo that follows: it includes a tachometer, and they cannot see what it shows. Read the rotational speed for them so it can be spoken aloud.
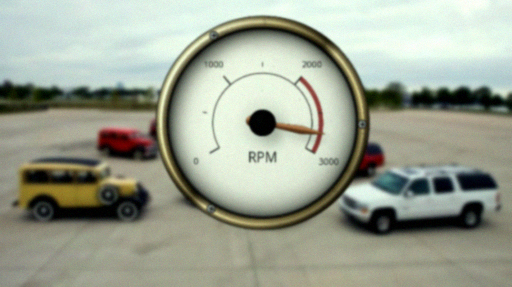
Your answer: 2750 rpm
